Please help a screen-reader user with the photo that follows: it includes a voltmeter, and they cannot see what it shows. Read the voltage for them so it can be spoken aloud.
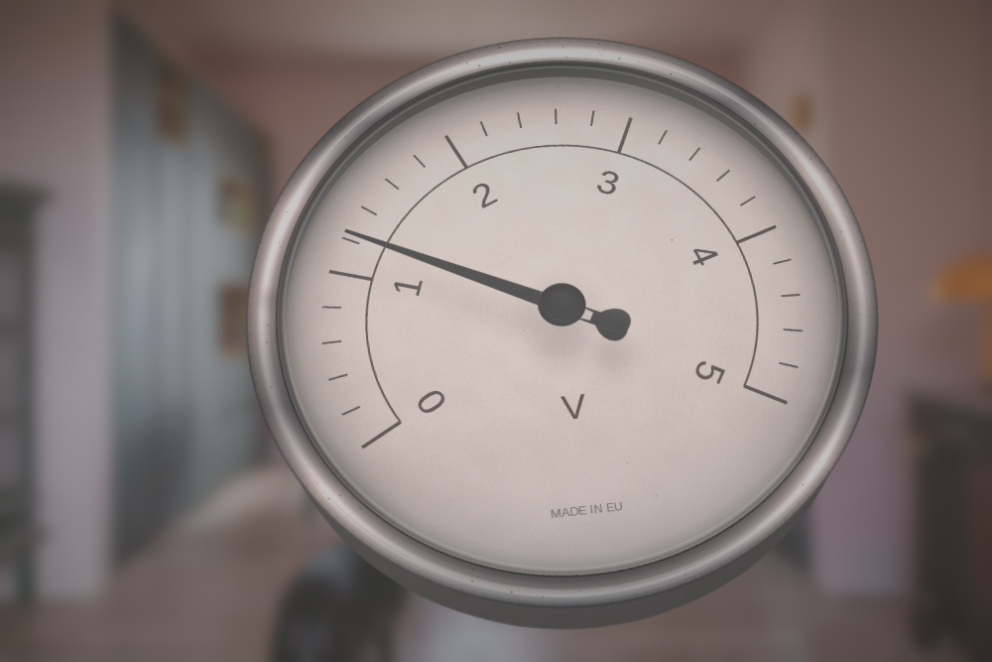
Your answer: 1.2 V
